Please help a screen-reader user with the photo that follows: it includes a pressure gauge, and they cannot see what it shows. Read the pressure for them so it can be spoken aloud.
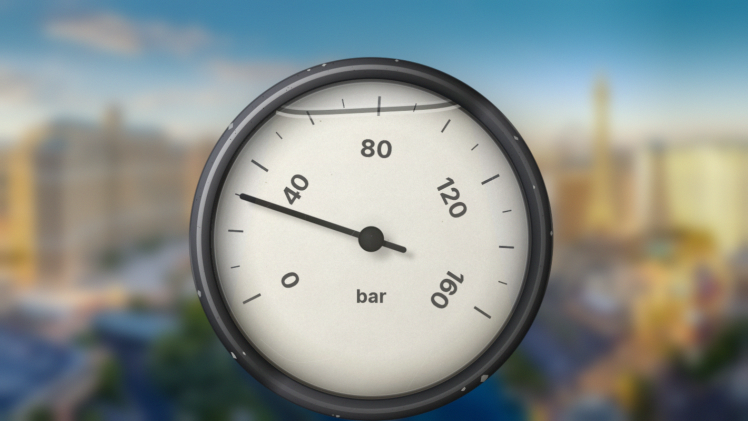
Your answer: 30 bar
